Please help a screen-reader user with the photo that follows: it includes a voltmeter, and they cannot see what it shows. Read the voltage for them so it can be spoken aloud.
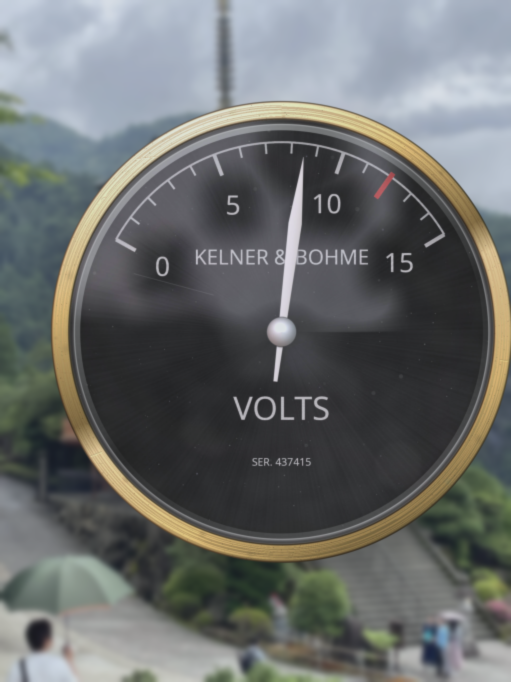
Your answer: 8.5 V
